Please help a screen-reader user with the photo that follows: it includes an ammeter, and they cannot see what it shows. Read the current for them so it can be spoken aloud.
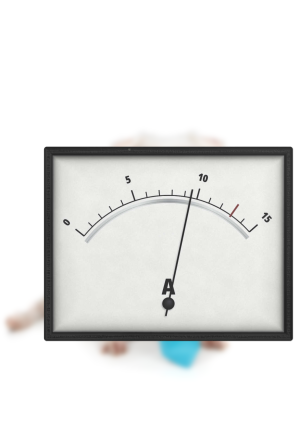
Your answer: 9.5 A
